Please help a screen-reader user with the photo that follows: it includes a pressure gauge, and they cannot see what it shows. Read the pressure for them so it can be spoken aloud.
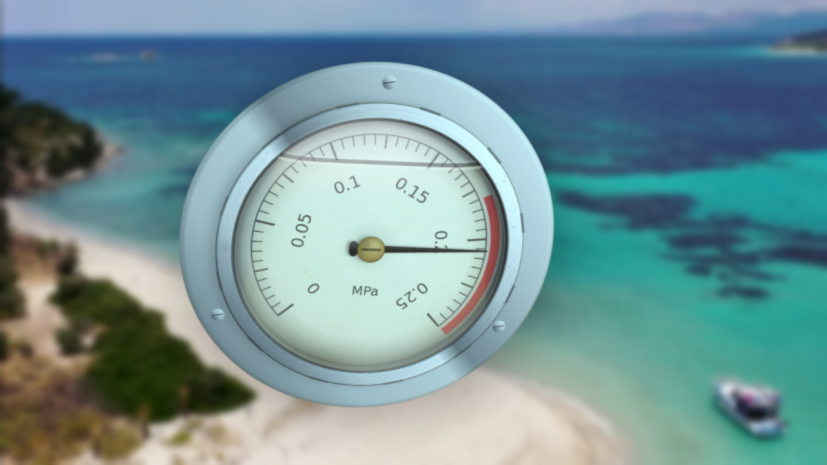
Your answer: 0.205 MPa
